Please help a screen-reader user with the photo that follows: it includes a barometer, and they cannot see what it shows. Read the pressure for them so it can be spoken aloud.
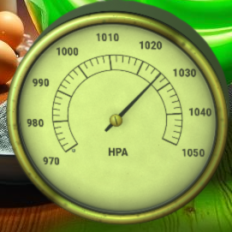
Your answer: 1026 hPa
